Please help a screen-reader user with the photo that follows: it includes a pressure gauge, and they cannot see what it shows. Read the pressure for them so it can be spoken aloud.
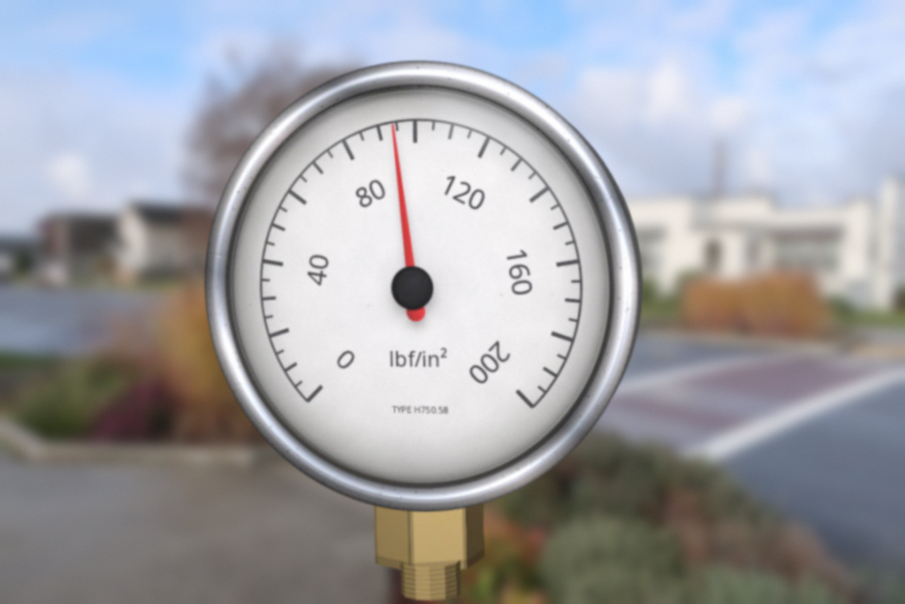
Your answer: 95 psi
